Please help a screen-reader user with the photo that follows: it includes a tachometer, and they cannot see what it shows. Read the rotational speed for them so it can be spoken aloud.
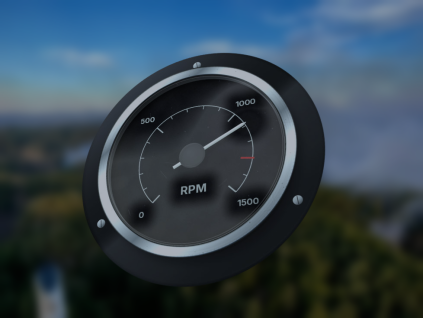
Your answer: 1100 rpm
